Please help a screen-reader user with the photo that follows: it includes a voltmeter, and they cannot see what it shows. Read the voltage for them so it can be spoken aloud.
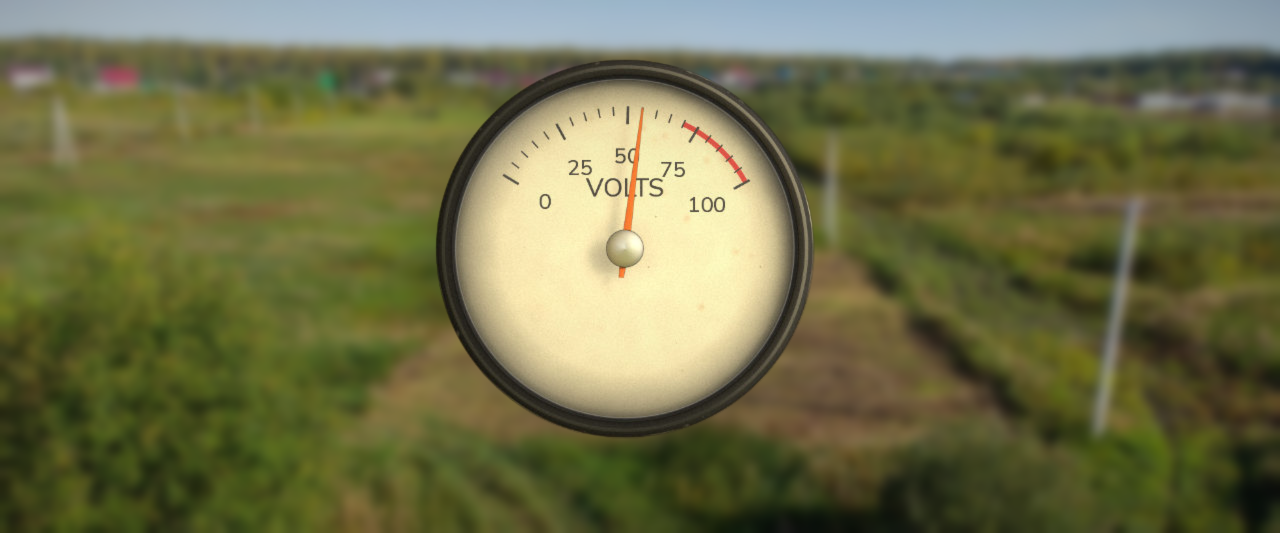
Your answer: 55 V
